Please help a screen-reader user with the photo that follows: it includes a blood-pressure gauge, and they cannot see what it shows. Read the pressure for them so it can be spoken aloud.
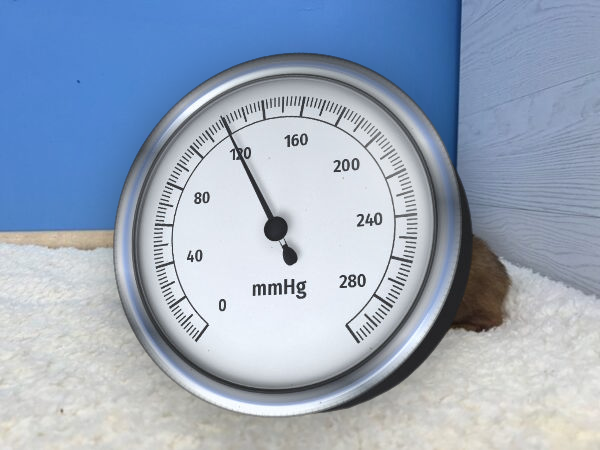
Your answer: 120 mmHg
